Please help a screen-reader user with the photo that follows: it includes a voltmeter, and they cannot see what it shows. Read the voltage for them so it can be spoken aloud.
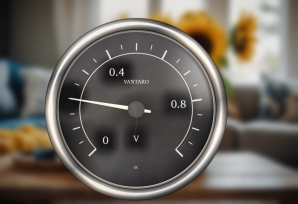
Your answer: 0.2 V
